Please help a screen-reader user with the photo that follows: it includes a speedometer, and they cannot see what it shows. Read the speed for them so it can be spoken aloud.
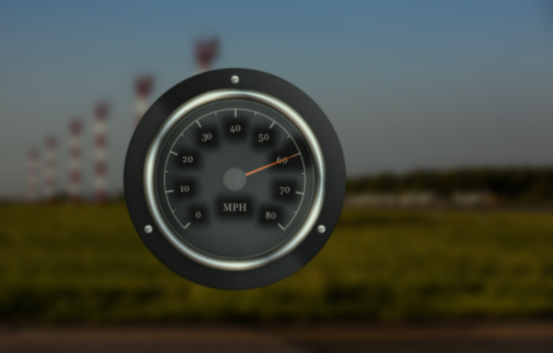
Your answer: 60 mph
